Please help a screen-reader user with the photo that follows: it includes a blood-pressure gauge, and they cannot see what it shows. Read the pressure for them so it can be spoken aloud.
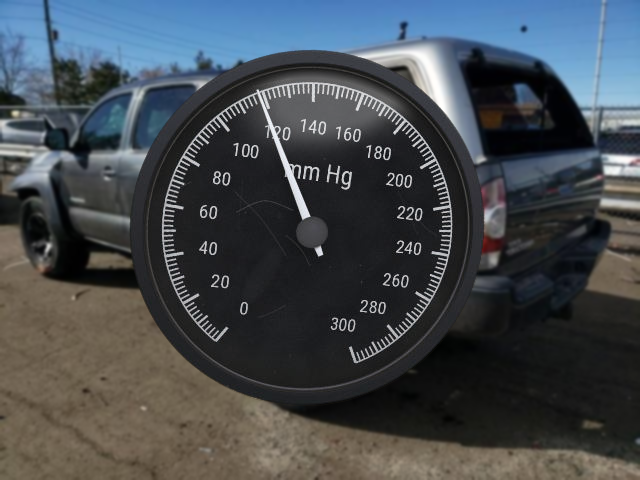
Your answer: 118 mmHg
